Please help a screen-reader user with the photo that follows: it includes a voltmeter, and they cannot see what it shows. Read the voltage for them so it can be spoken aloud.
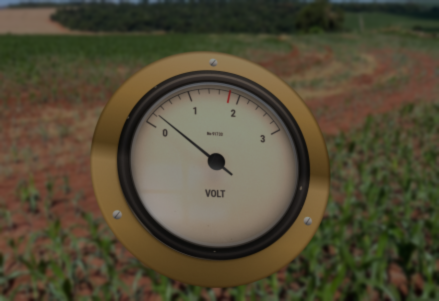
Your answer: 0.2 V
